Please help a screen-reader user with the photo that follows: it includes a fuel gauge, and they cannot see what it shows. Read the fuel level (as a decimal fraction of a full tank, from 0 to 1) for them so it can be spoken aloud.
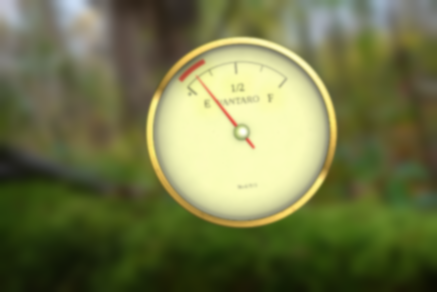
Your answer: 0.125
